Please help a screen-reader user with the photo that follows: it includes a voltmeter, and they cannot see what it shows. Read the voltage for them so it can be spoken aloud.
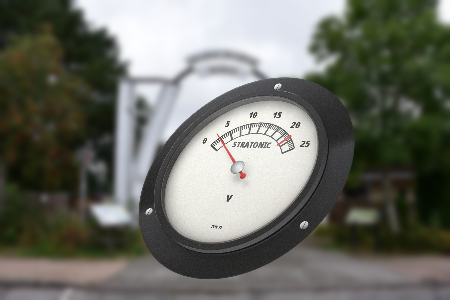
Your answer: 2.5 V
